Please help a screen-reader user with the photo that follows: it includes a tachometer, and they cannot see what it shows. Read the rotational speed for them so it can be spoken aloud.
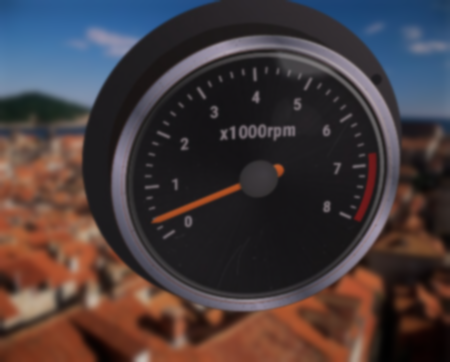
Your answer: 400 rpm
